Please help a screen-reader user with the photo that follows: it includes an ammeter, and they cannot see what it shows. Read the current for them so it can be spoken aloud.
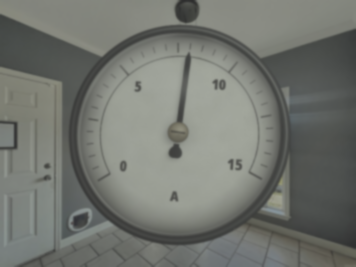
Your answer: 8 A
